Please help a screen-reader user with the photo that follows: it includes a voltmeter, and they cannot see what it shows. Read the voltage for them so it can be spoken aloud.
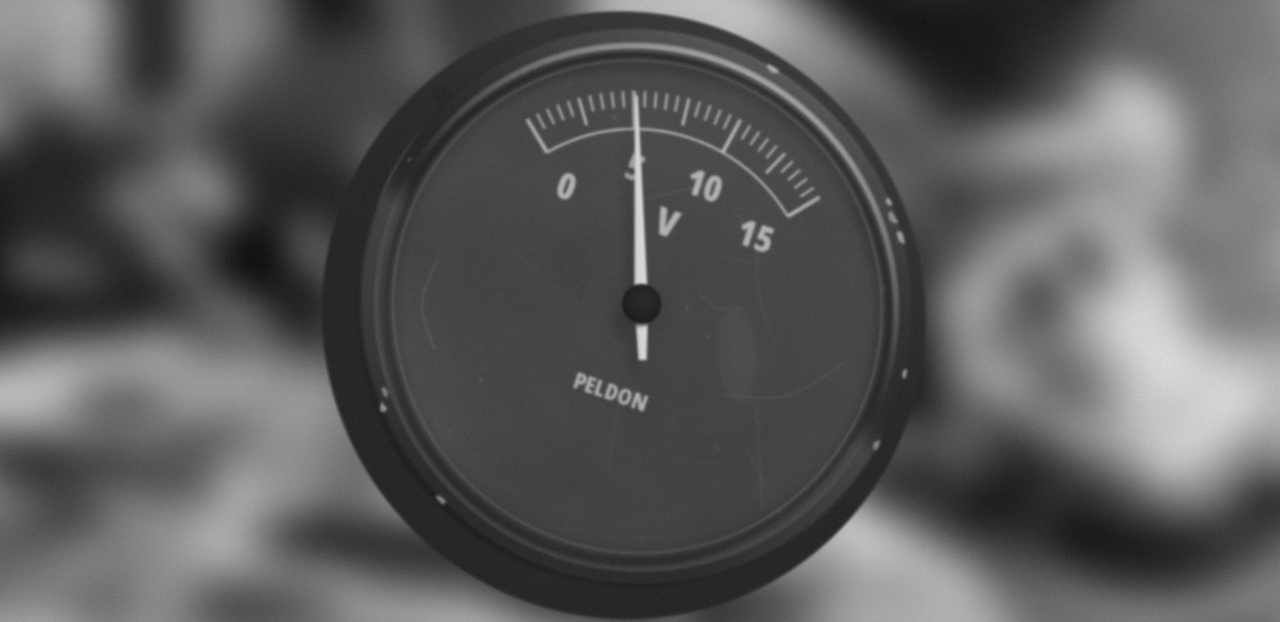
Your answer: 5 V
